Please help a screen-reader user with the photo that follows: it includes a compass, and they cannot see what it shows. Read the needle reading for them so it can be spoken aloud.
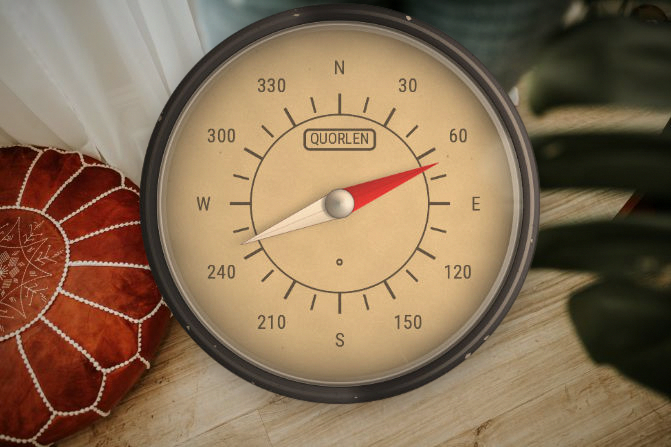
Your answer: 67.5 °
